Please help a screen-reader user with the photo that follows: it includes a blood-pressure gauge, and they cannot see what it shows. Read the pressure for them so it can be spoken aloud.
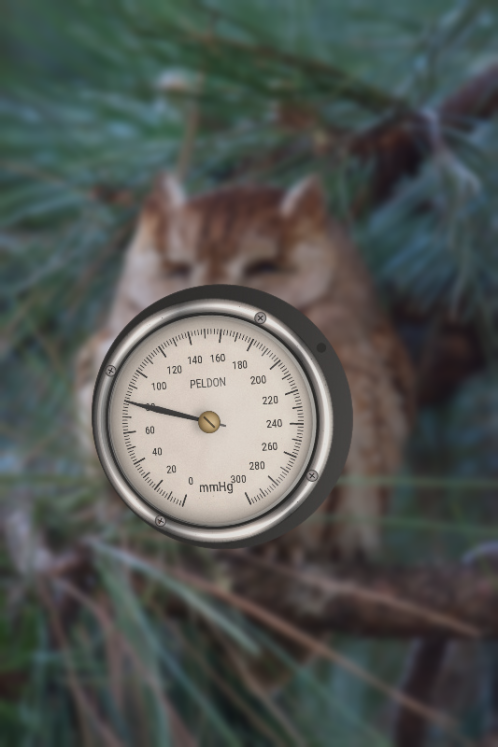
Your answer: 80 mmHg
